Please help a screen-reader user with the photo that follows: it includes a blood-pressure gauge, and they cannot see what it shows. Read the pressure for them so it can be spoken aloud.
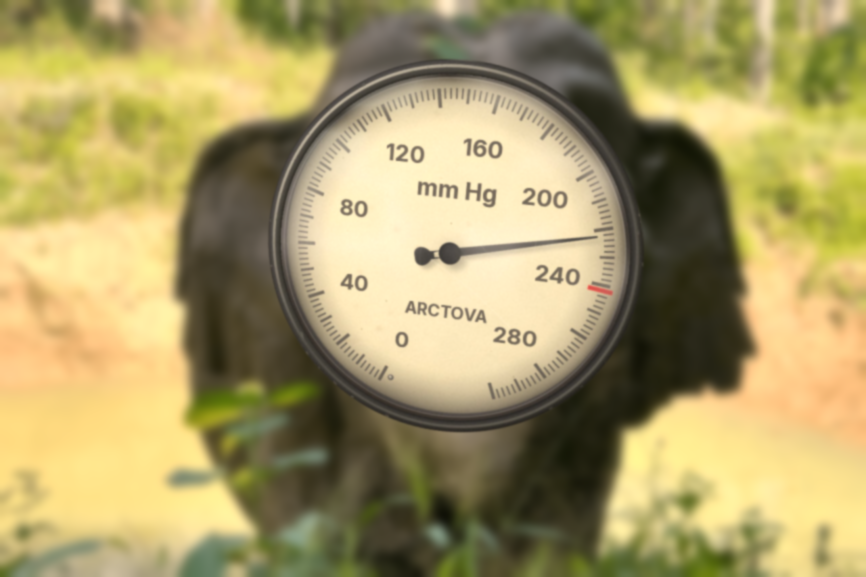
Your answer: 222 mmHg
